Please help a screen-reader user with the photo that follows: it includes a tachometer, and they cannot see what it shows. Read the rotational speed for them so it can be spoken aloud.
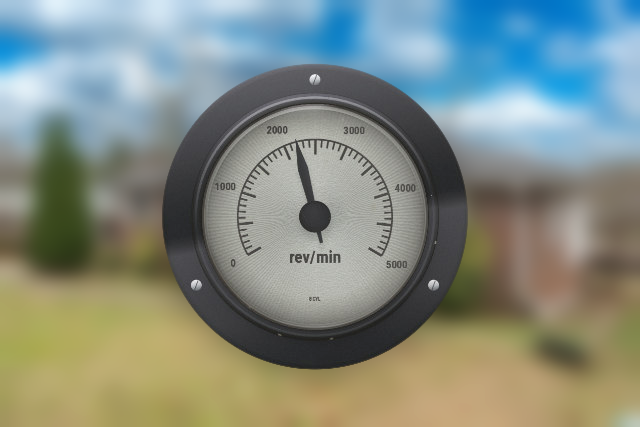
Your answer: 2200 rpm
